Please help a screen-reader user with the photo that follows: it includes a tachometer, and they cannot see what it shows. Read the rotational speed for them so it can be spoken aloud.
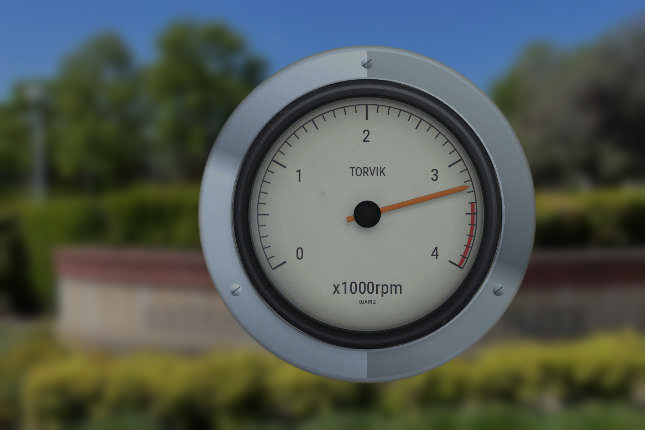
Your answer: 3250 rpm
